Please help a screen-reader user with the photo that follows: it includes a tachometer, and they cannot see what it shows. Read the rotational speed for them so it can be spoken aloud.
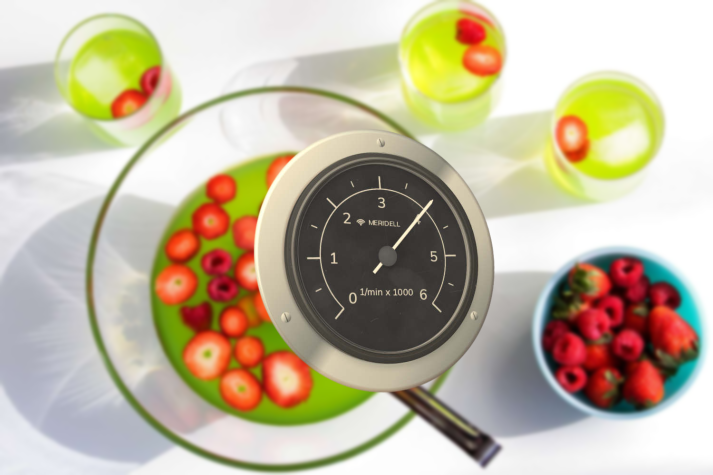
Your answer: 4000 rpm
